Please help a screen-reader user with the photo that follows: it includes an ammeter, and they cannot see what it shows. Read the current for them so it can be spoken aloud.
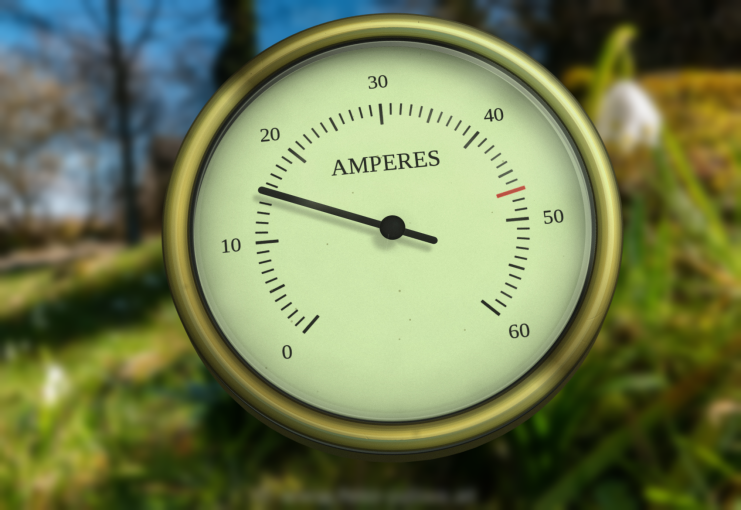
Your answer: 15 A
